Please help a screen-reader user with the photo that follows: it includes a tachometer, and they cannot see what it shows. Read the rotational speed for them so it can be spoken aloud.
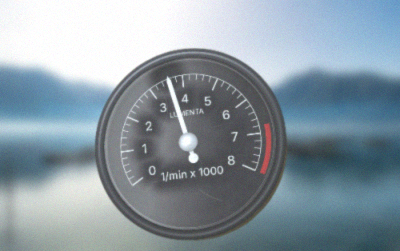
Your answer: 3600 rpm
